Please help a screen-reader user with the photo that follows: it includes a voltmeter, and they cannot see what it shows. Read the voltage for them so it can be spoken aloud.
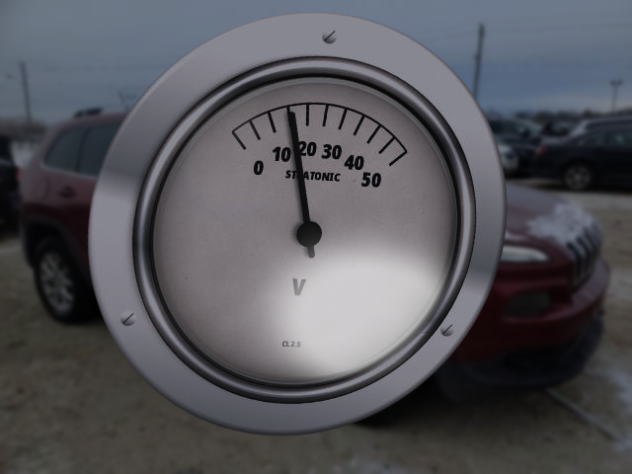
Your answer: 15 V
